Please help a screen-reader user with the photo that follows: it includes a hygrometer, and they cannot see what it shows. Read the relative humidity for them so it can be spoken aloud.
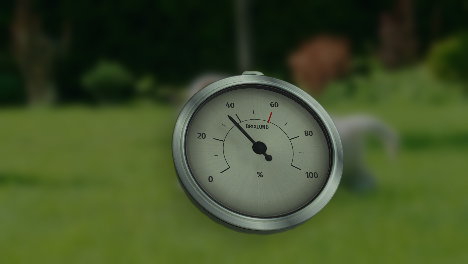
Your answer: 35 %
